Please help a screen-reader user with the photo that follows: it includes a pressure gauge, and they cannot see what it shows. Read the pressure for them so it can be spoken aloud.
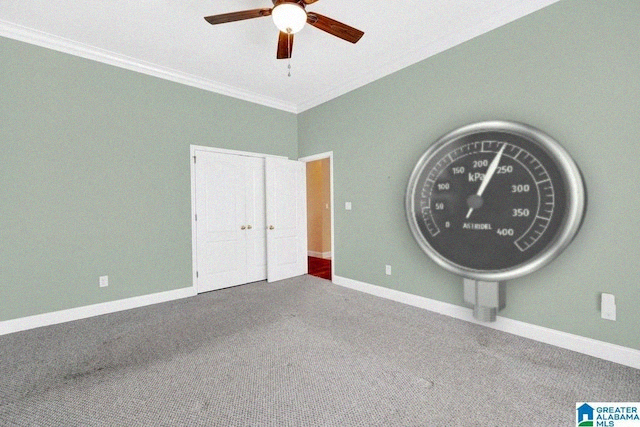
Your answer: 230 kPa
